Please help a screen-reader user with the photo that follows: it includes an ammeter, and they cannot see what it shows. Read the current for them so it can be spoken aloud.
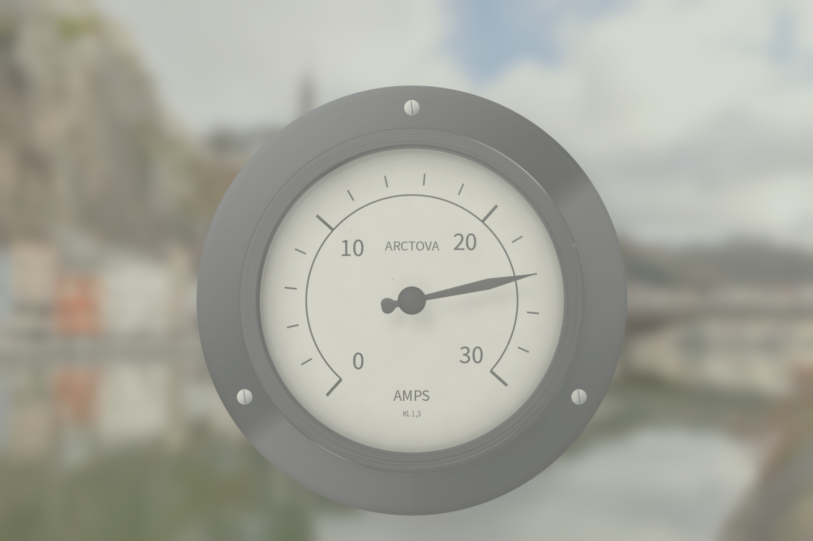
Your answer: 24 A
